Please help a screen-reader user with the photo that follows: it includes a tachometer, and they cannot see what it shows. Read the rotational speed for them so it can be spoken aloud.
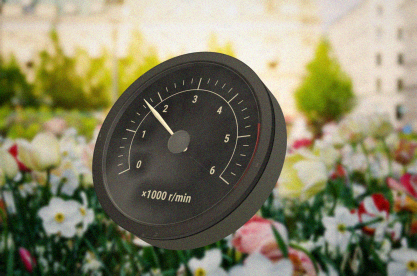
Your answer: 1700 rpm
